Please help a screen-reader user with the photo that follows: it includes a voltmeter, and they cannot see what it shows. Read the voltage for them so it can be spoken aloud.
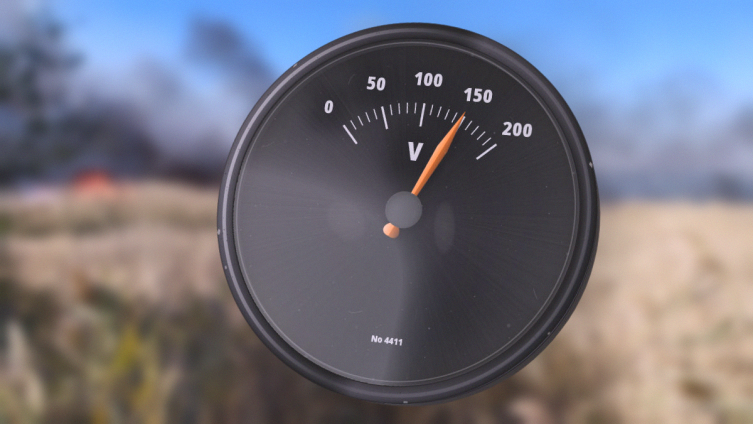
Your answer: 150 V
